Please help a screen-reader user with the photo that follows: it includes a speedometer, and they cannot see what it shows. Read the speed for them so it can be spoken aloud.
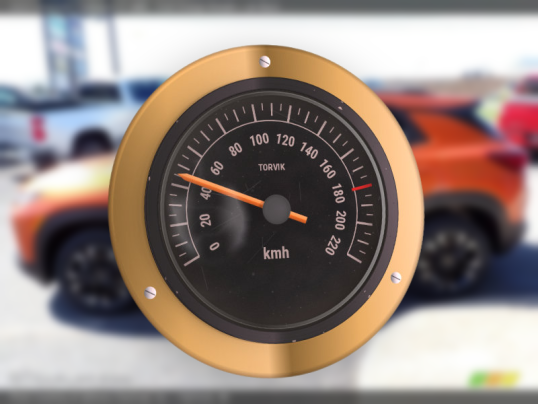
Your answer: 45 km/h
